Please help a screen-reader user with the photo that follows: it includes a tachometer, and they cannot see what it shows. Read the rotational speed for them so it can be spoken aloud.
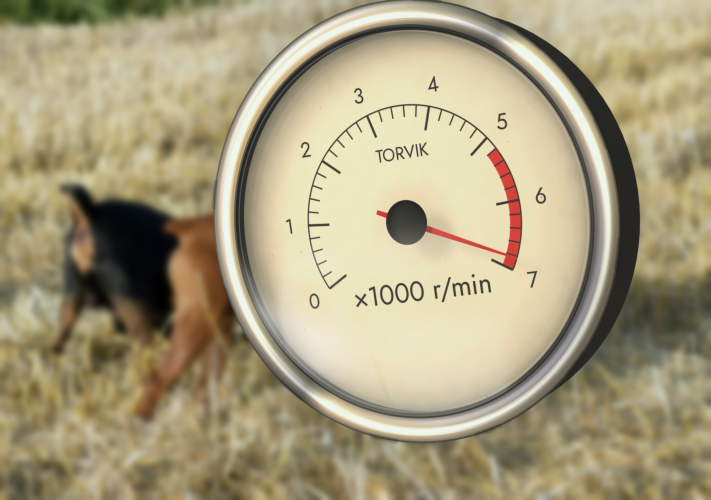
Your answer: 6800 rpm
